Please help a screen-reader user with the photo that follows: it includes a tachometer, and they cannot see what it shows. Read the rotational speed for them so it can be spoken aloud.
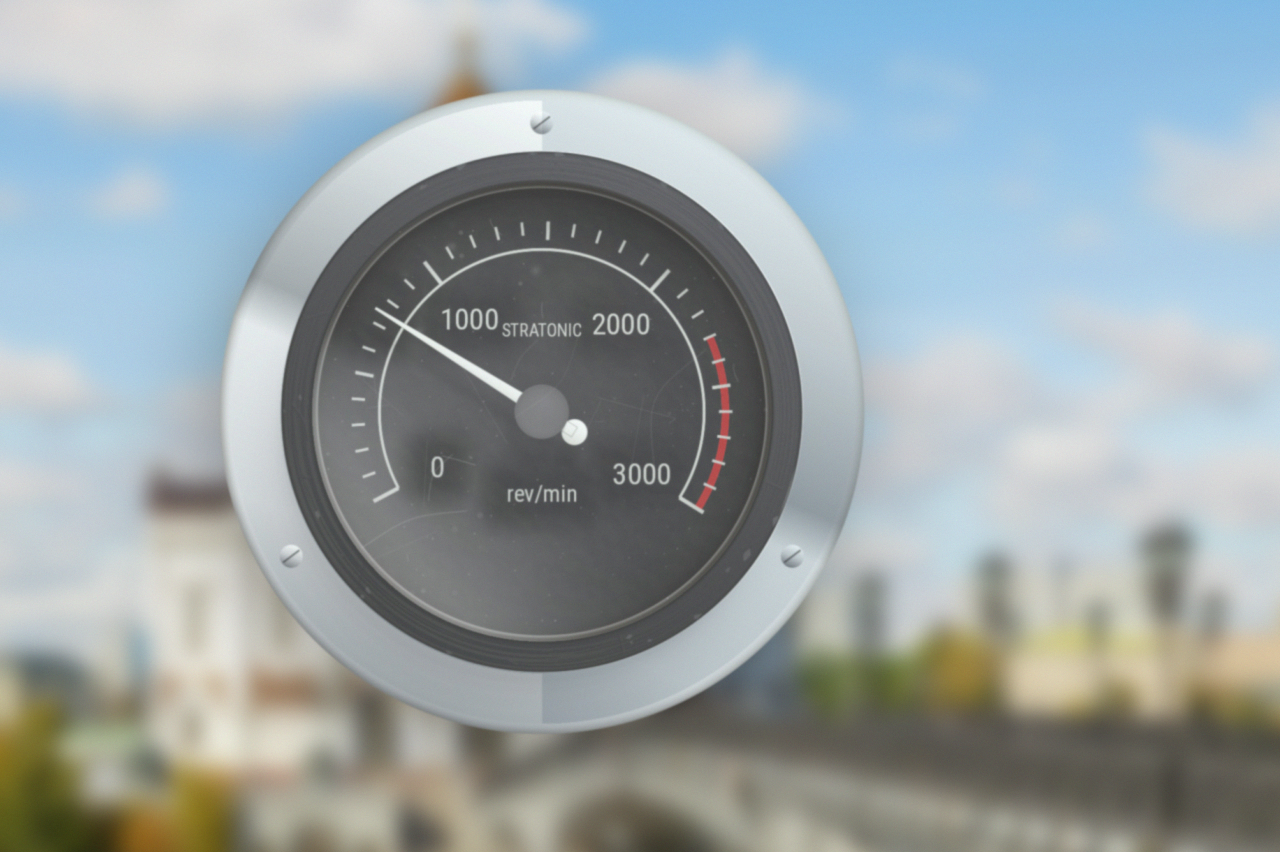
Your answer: 750 rpm
